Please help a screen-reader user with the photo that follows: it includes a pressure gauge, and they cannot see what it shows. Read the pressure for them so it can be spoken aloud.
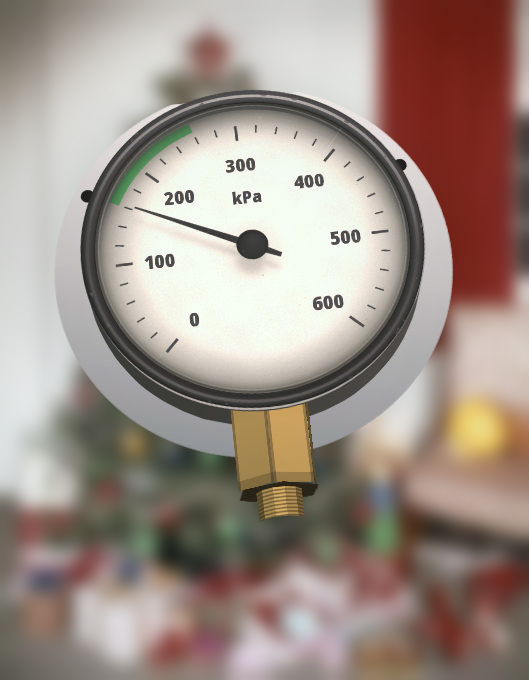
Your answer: 160 kPa
